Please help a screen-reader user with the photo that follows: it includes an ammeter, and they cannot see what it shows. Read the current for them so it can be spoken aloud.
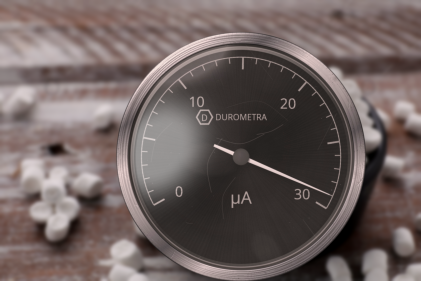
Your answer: 29 µA
